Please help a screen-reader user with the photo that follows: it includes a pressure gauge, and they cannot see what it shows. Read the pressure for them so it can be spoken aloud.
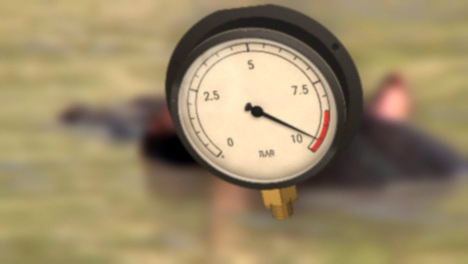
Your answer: 9.5 bar
